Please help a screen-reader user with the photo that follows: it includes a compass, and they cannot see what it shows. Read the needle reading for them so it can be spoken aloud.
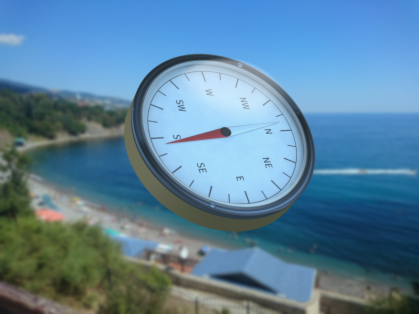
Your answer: 172.5 °
